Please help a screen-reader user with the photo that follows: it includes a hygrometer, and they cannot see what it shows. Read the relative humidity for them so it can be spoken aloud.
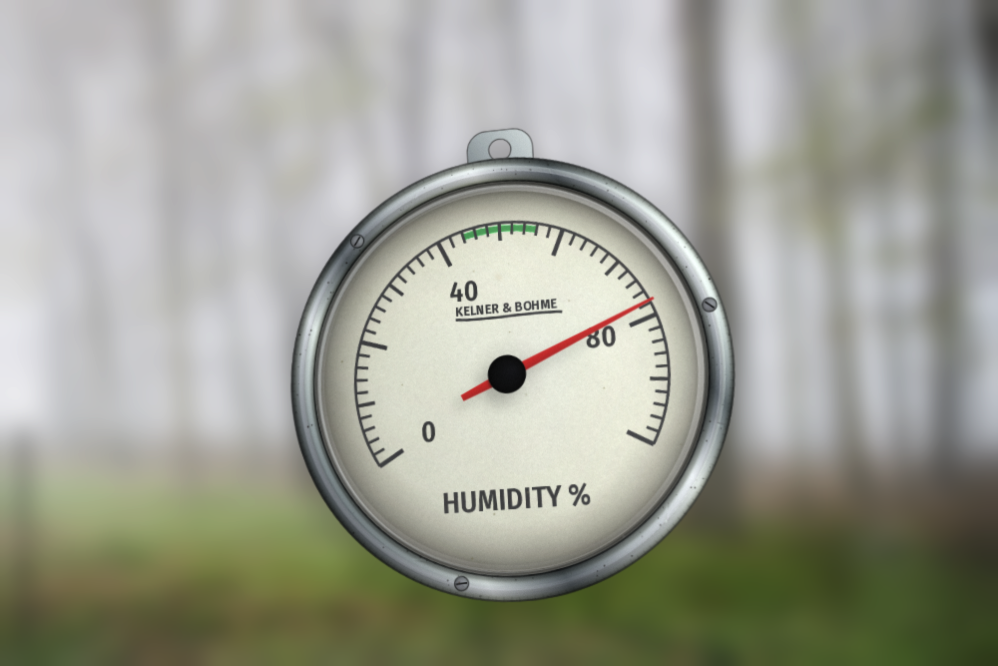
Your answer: 78 %
